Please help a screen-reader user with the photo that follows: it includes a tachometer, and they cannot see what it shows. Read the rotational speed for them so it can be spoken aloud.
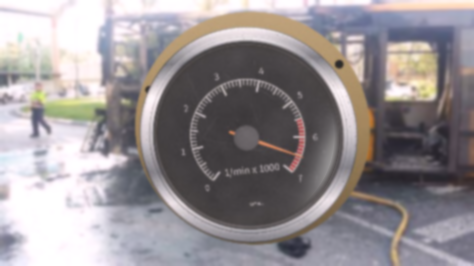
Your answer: 6500 rpm
